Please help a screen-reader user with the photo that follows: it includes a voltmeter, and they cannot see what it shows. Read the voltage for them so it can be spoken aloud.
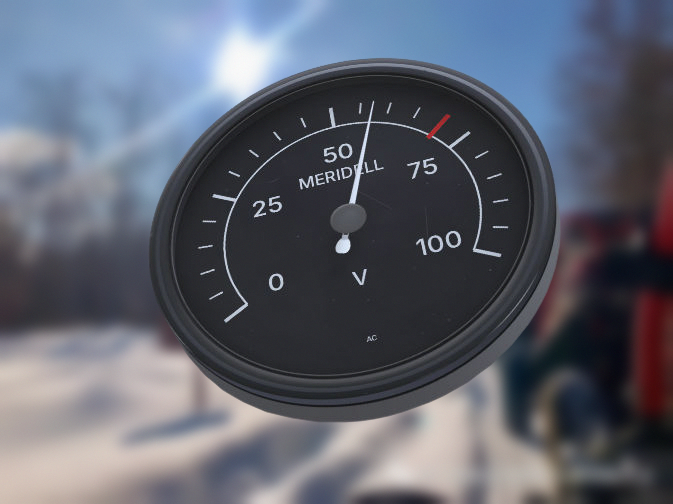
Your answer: 57.5 V
